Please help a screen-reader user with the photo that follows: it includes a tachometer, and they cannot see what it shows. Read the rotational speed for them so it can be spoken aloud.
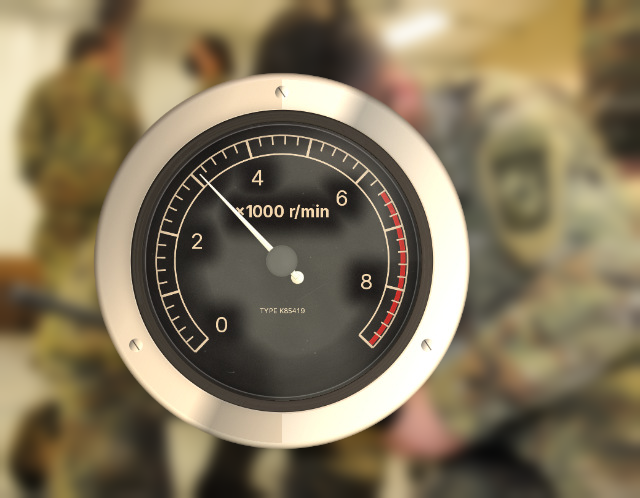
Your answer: 3100 rpm
